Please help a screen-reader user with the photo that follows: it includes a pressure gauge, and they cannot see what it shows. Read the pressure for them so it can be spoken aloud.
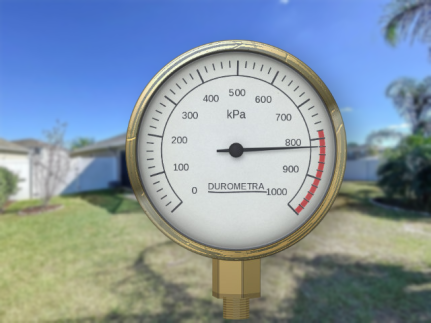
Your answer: 820 kPa
